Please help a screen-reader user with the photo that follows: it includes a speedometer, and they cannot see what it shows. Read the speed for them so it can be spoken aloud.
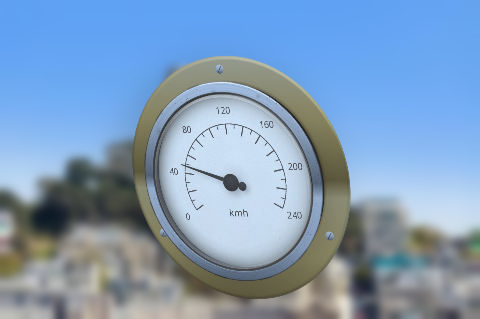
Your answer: 50 km/h
